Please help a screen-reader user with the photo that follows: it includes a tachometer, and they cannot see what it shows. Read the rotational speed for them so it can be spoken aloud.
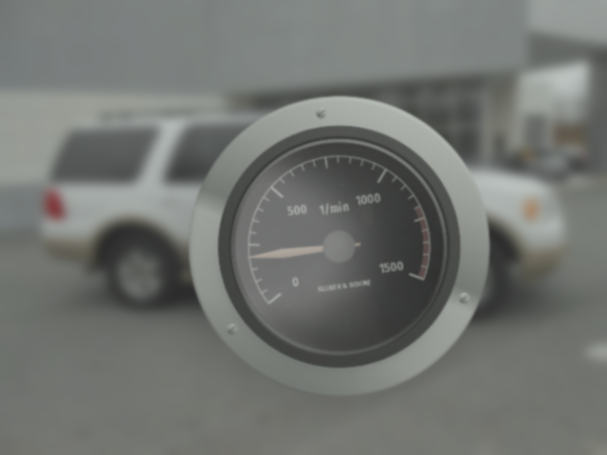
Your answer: 200 rpm
